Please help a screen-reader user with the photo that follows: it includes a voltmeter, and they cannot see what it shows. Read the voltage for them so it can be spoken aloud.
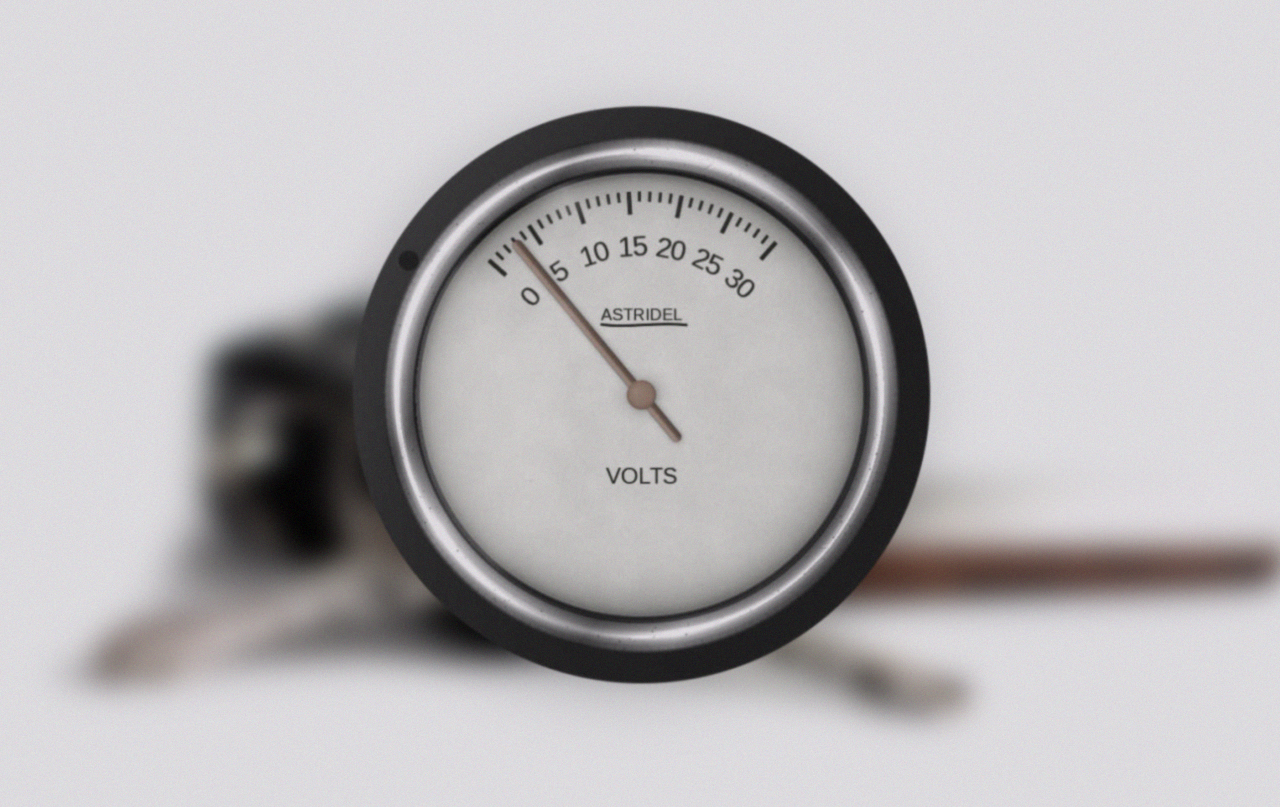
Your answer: 3 V
